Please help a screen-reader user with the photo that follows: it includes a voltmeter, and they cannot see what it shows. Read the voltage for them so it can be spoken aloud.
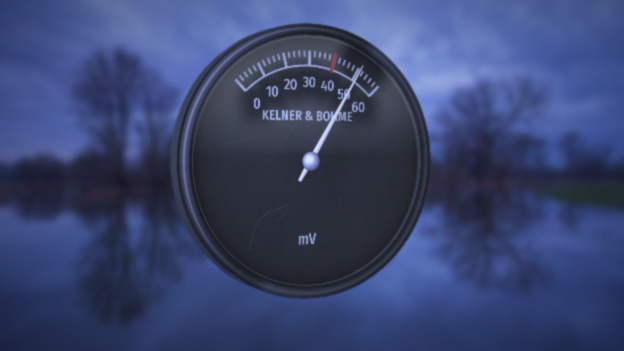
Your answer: 50 mV
